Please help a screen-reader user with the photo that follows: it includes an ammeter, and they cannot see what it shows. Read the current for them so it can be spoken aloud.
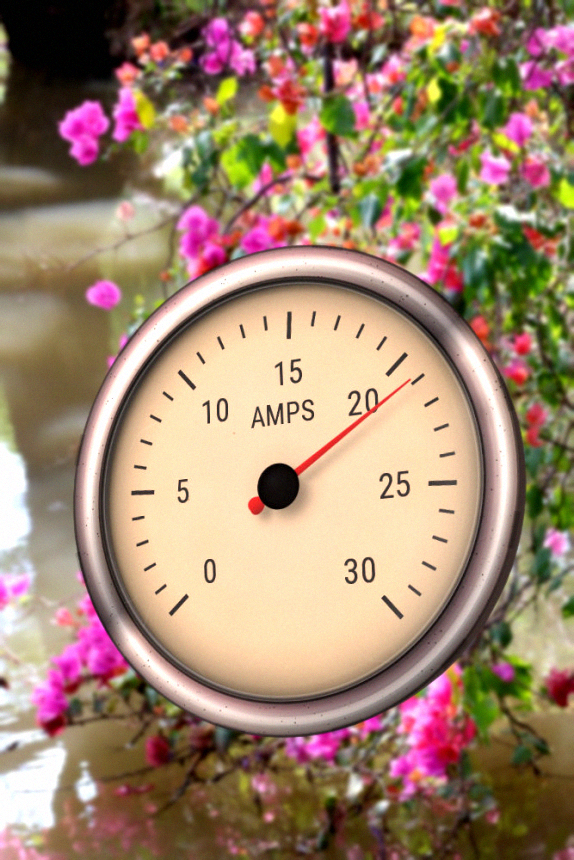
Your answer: 21 A
